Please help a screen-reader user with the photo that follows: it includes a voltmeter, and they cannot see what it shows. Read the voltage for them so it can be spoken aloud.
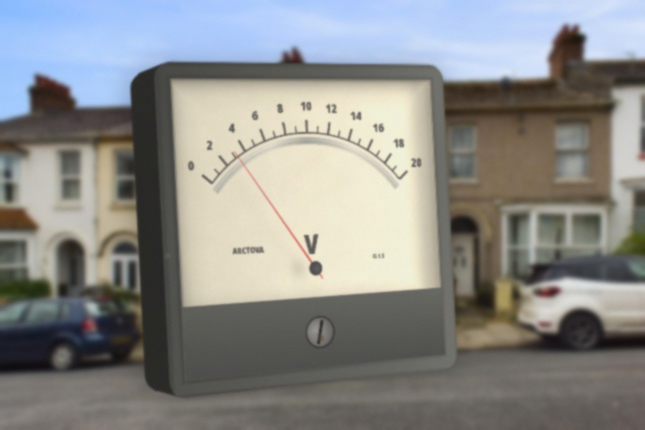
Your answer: 3 V
